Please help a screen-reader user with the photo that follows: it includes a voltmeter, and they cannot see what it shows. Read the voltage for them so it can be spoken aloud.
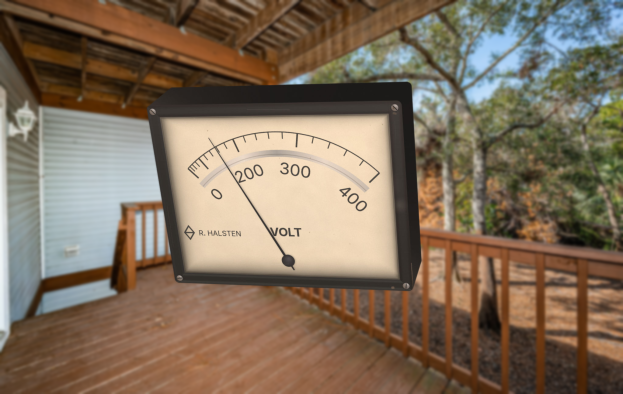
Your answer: 160 V
